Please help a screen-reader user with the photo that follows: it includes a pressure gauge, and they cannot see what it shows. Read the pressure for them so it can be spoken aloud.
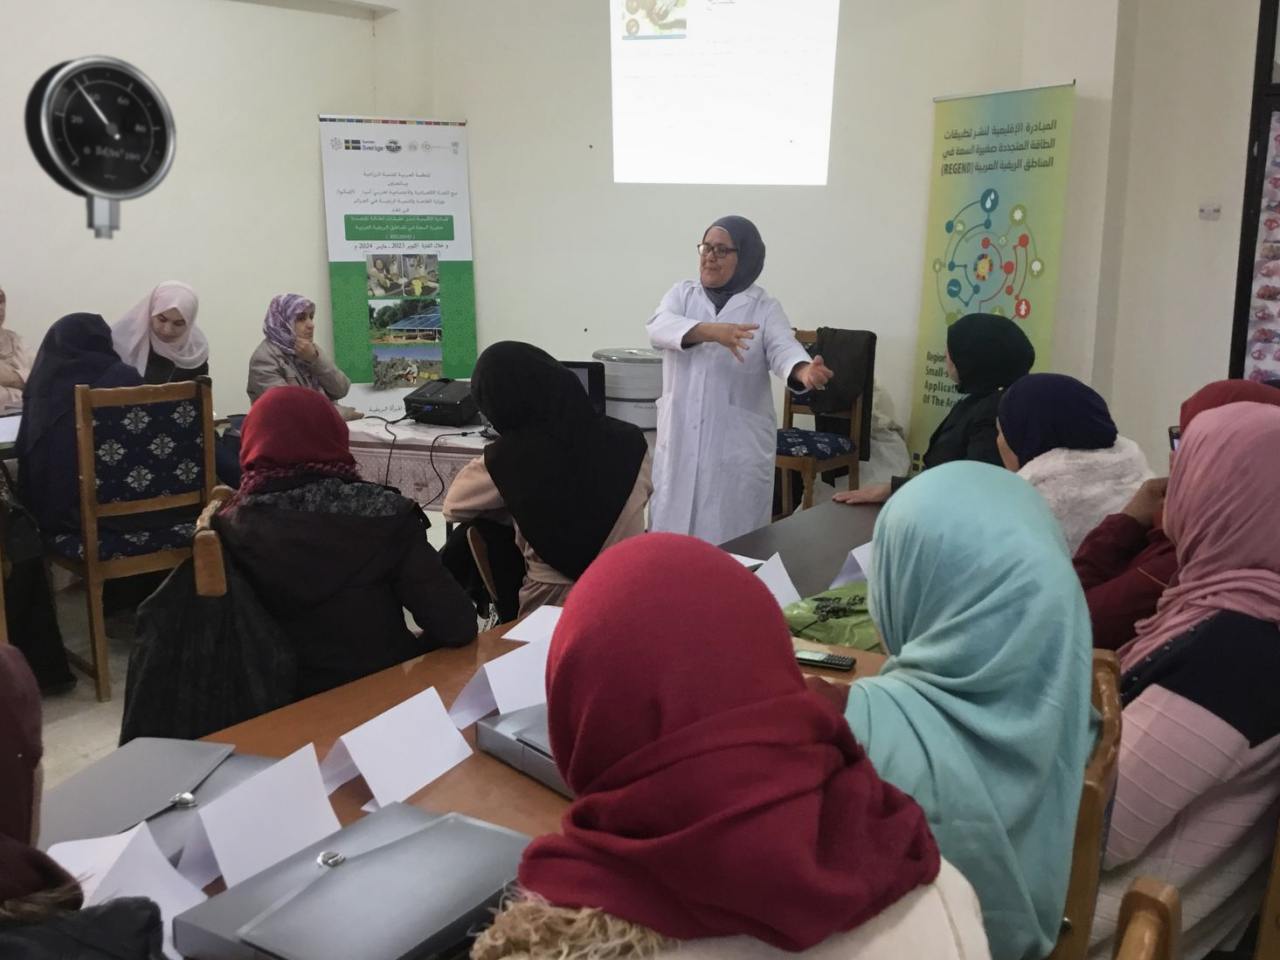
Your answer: 35 psi
